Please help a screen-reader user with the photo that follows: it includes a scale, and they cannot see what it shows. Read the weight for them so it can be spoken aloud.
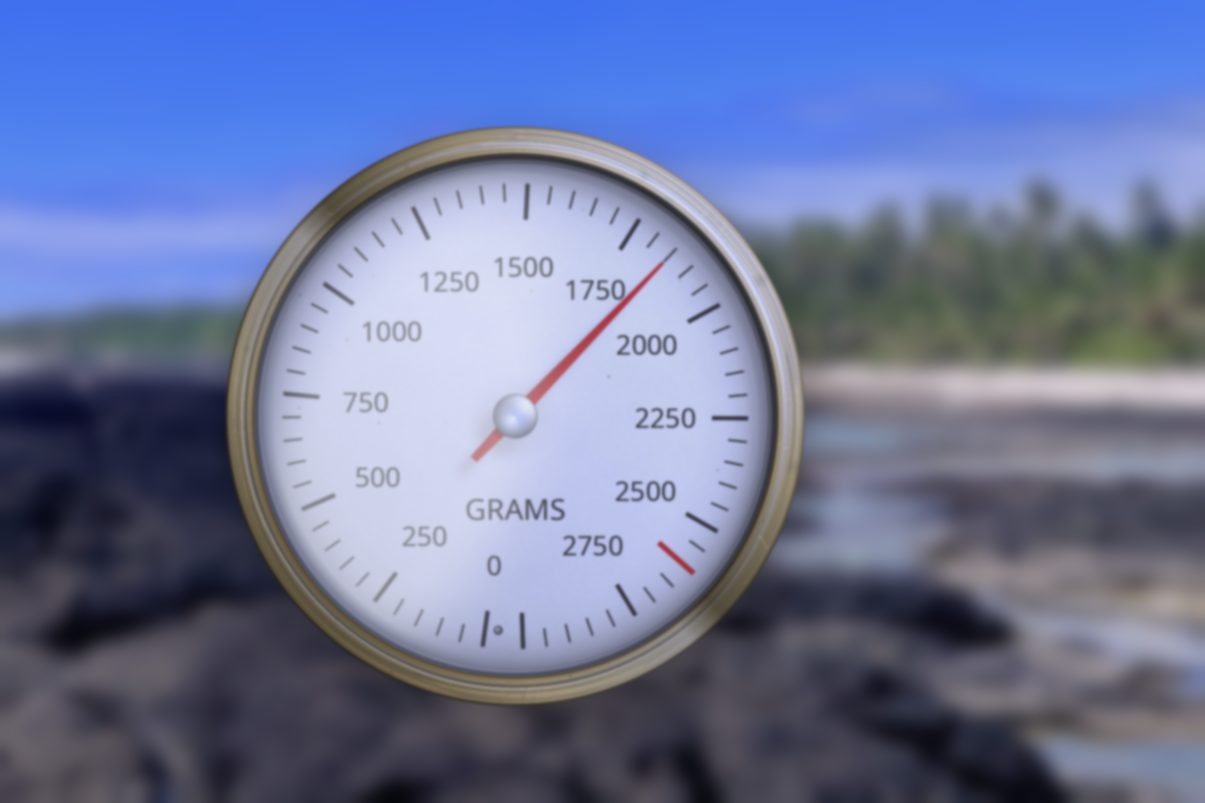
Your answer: 1850 g
